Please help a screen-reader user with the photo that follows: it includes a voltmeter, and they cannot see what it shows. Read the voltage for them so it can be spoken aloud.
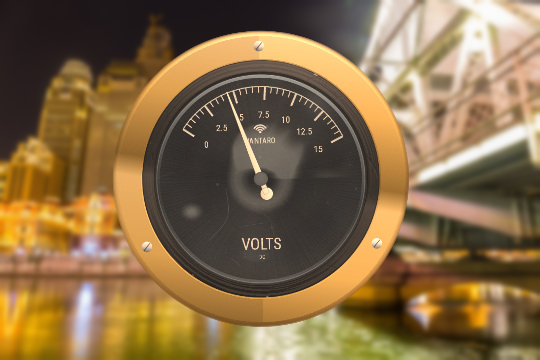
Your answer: 4.5 V
